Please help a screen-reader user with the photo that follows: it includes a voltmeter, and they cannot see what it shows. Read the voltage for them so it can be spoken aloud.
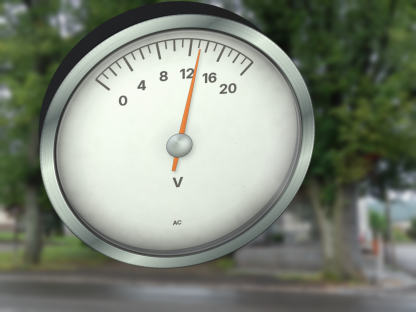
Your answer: 13 V
